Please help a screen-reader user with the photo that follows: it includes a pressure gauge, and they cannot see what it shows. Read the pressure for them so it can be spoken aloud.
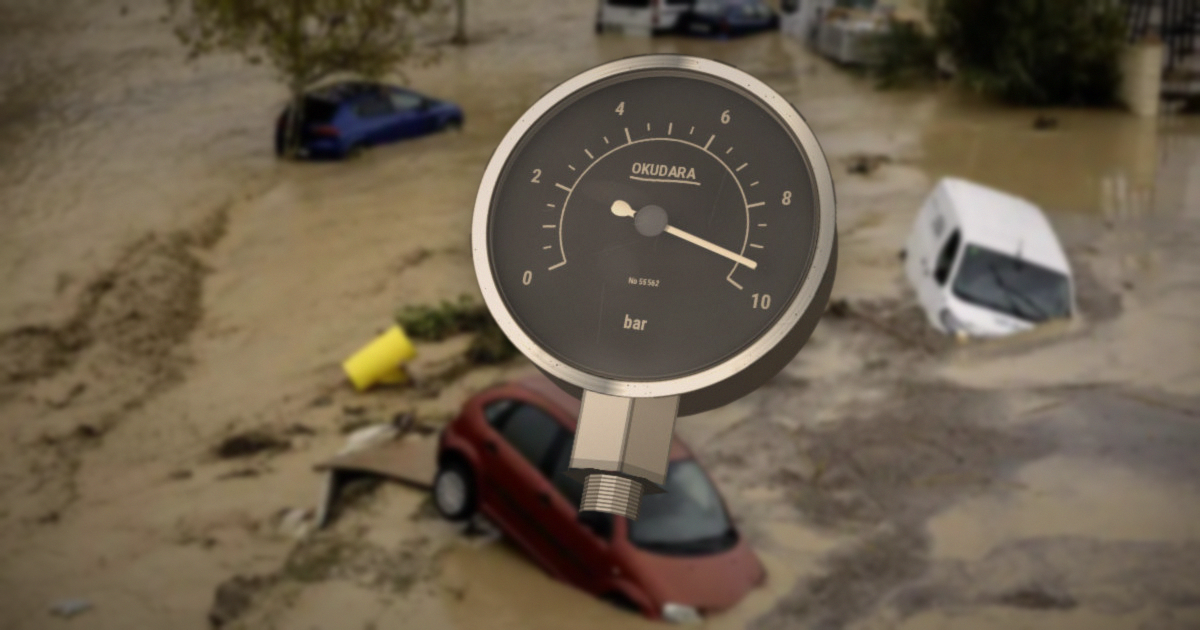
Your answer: 9.5 bar
